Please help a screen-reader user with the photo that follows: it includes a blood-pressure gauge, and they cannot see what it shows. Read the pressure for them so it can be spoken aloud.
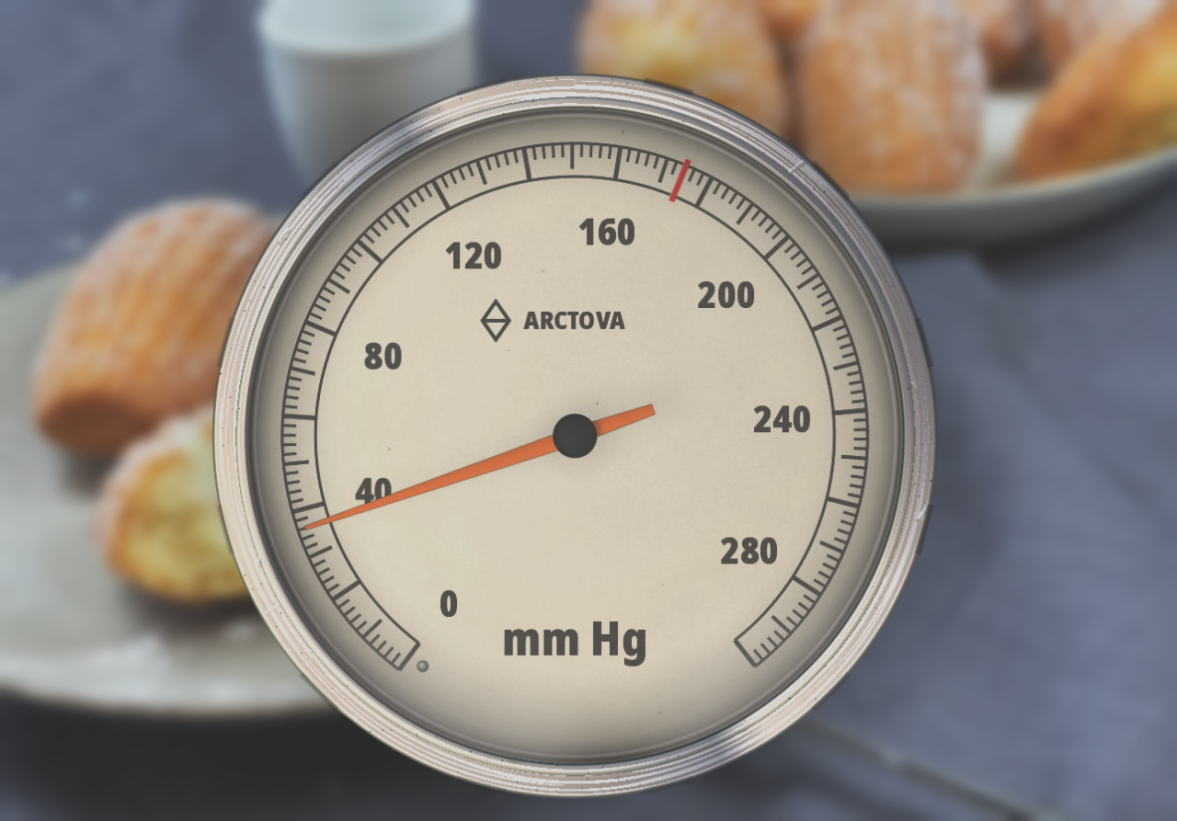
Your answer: 36 mmHg
